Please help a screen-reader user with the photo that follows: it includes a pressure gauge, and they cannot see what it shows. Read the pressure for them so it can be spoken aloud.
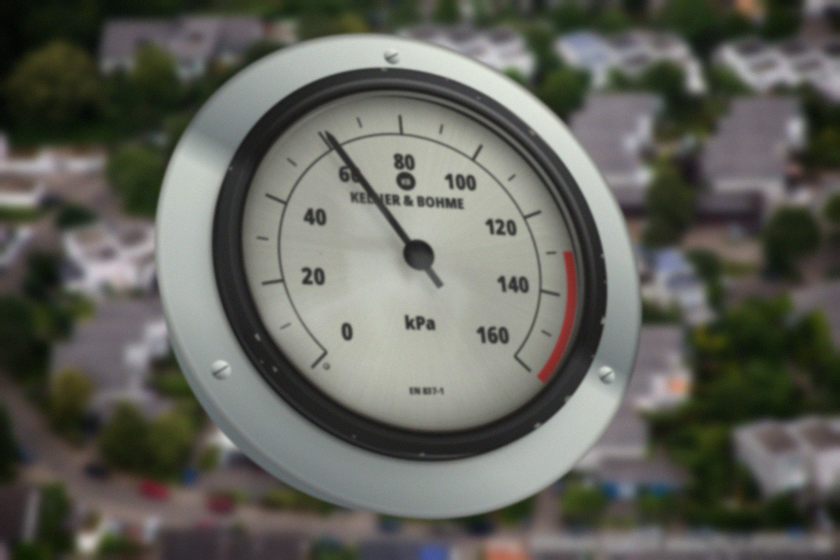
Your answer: 60 kPa
